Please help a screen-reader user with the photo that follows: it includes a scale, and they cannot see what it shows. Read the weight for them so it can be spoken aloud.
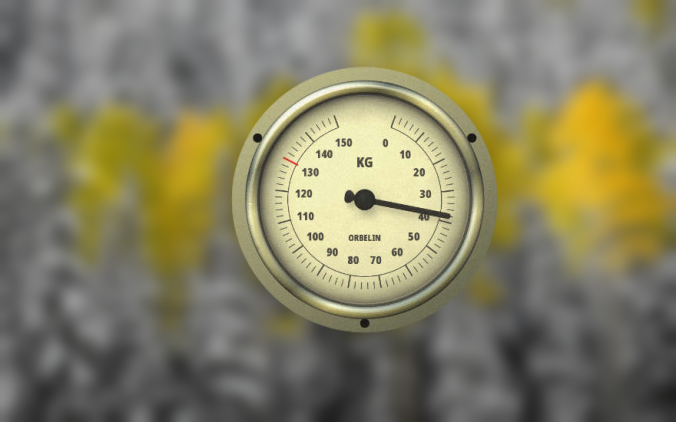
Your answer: 38 kg
